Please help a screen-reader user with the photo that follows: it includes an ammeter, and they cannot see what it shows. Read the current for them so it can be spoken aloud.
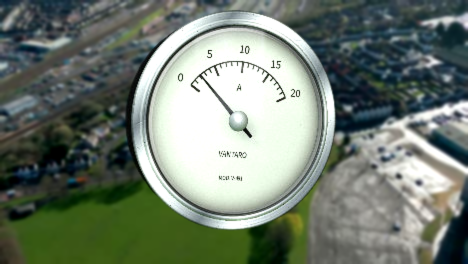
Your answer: 2 A
